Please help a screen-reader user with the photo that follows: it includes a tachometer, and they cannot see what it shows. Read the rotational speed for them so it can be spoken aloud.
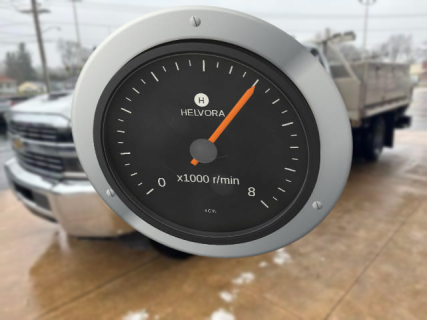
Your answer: 5000 rpm
